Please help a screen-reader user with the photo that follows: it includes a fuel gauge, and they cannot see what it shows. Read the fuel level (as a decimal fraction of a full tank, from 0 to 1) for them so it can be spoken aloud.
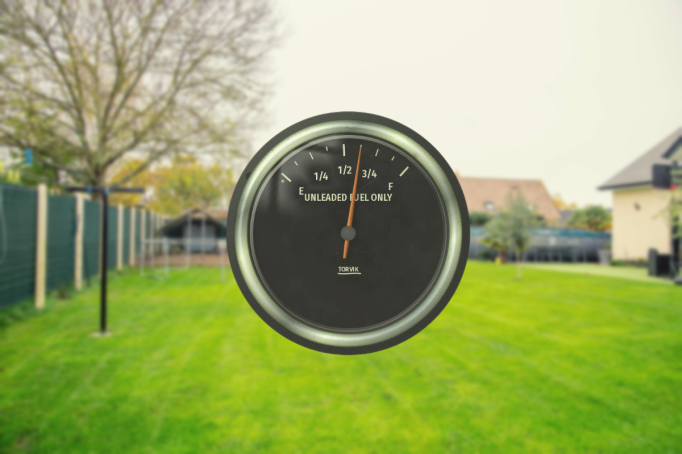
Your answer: 0.625
